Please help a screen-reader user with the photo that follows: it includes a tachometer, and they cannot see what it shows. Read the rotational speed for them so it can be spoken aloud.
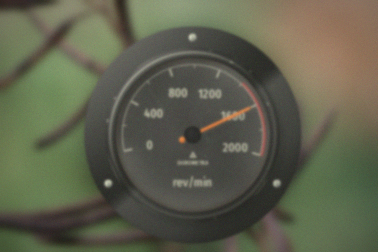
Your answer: 1600 rpm
